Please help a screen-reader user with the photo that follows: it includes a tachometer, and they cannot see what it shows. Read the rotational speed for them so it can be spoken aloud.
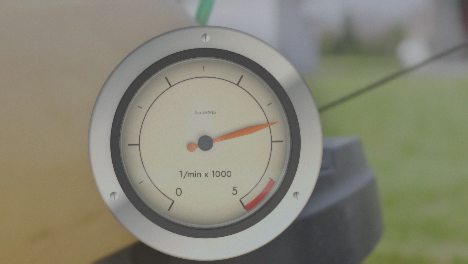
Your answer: 3750 rpm
